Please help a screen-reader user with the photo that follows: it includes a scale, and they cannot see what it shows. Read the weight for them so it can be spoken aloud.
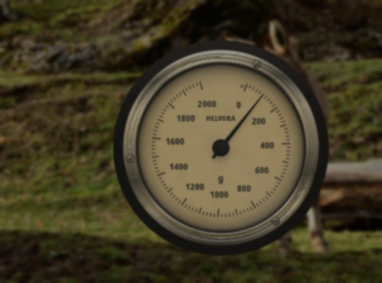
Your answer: 100 g
